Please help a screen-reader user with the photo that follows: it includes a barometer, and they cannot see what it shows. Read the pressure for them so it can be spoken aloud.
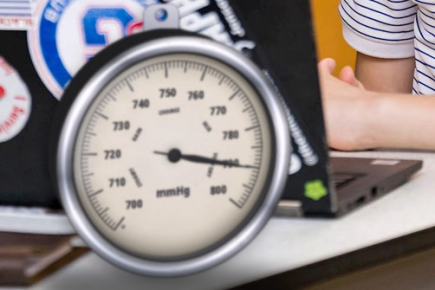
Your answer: 790 mmHg
